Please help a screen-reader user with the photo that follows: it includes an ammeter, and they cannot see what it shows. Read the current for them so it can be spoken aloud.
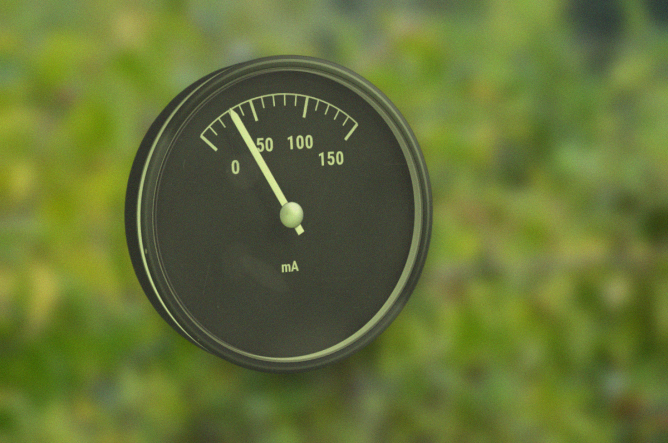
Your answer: 30 mA
